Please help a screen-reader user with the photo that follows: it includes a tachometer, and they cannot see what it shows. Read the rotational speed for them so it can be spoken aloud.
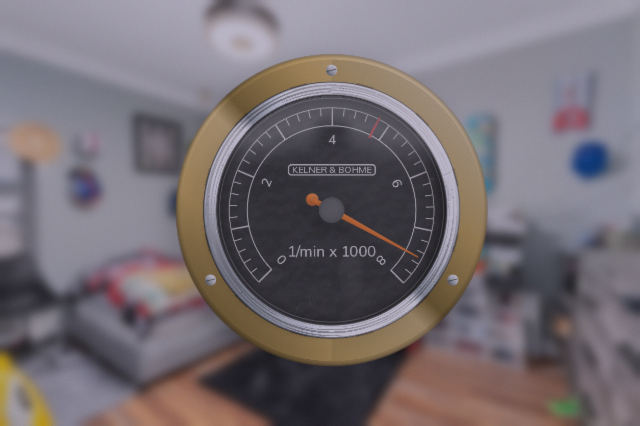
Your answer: 7500 rpm
